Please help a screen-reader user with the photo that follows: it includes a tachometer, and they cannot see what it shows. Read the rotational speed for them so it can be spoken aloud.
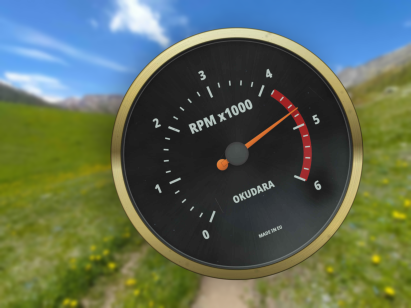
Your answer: 4700 rpm
